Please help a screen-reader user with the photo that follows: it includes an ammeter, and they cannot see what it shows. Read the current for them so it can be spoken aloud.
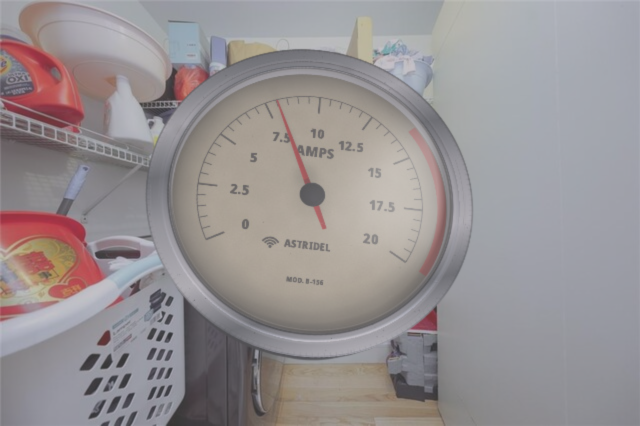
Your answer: 8 A
